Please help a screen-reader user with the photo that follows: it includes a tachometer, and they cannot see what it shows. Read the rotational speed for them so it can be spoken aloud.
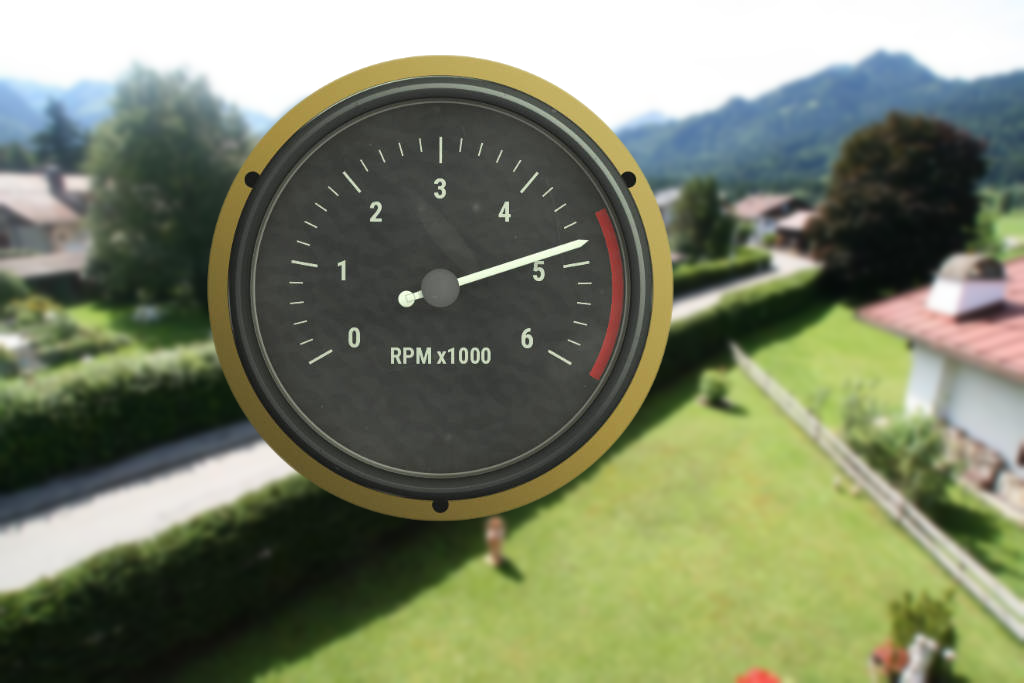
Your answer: 4800 rpm
